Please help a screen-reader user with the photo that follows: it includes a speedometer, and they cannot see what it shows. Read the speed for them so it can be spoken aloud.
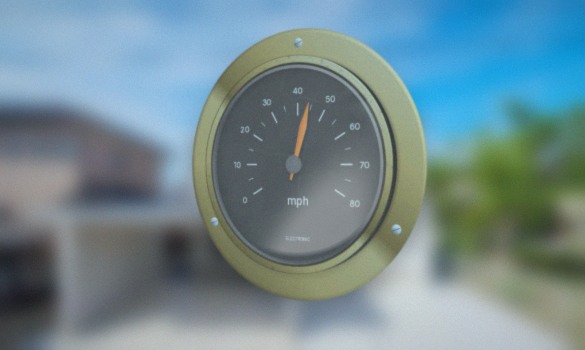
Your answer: 45 mph
